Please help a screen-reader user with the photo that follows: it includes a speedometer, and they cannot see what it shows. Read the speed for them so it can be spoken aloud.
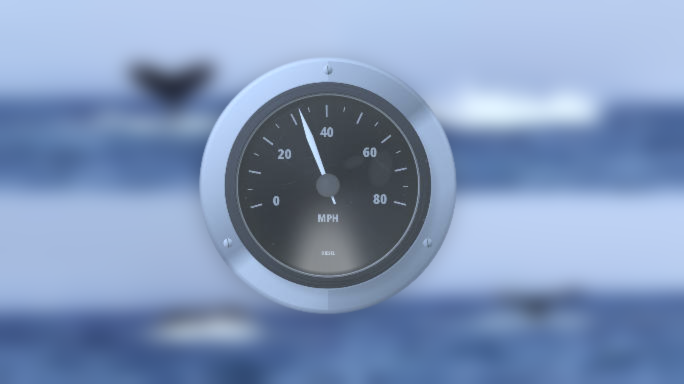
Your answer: 32.5 mph
